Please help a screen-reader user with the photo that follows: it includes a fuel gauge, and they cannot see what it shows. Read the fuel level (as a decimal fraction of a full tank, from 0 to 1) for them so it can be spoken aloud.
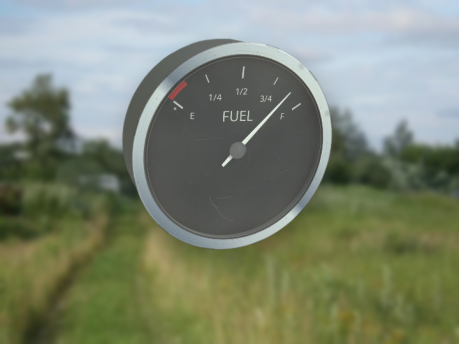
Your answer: 0.875
